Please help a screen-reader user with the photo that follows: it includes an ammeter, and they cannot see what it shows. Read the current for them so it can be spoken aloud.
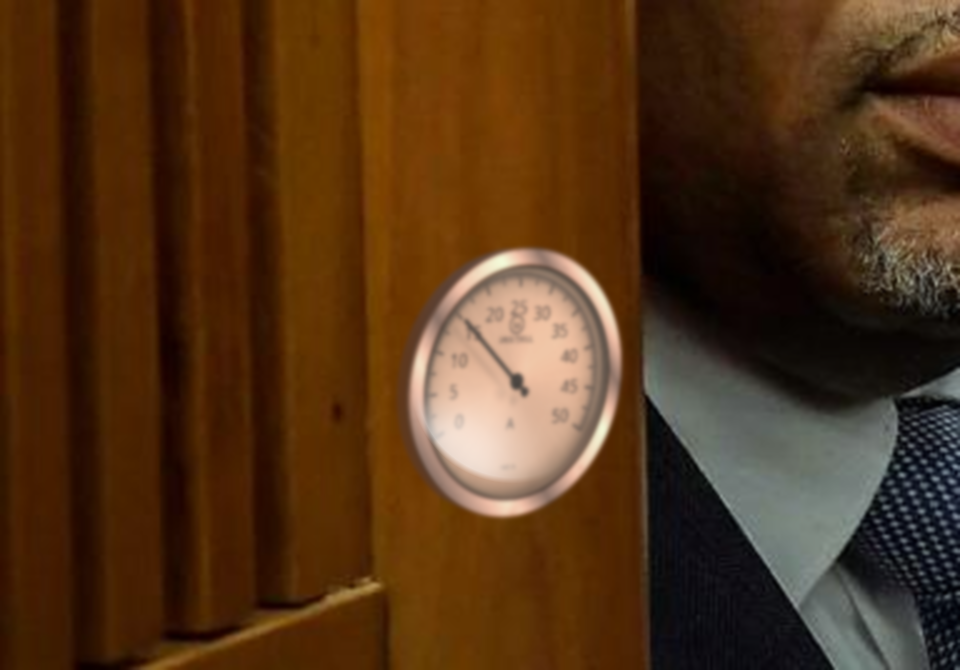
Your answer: 15 A
